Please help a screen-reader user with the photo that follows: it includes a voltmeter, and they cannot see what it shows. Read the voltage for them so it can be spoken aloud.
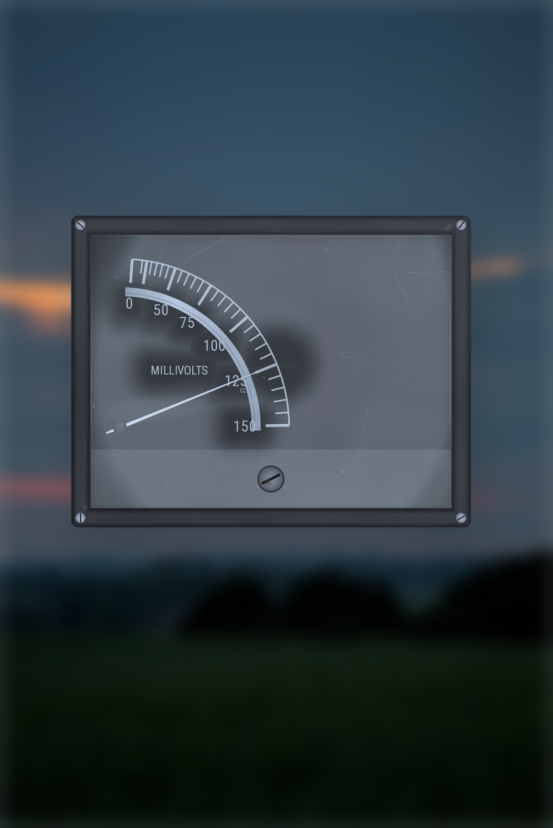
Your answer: 125 mV
